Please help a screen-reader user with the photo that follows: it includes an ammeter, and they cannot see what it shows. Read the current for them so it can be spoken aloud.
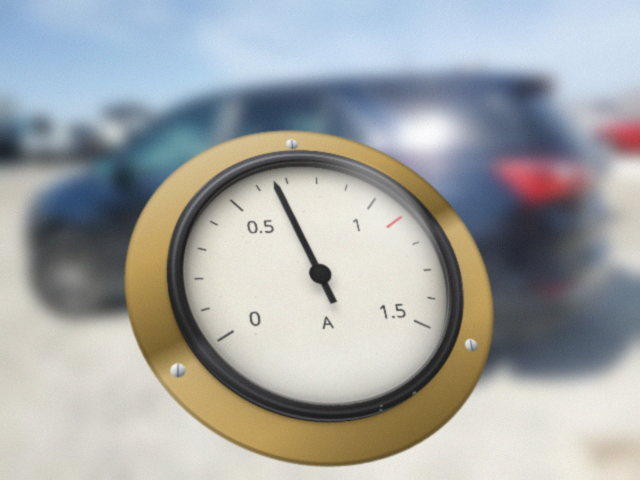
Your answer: 0.65 A
